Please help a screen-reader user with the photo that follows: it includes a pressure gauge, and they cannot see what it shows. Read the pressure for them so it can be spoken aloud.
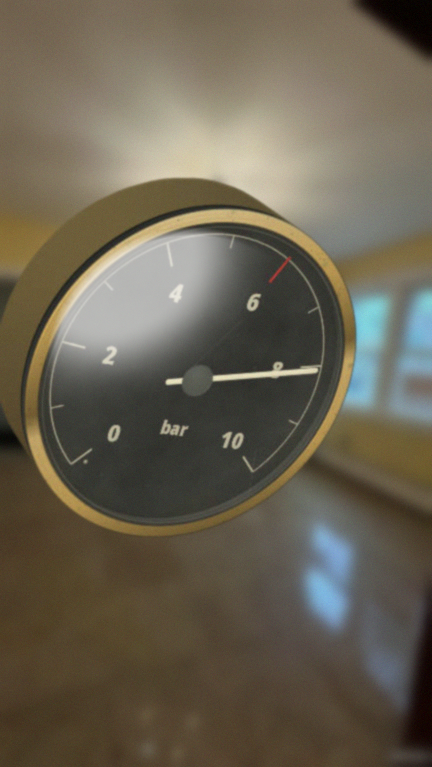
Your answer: 8 bar
